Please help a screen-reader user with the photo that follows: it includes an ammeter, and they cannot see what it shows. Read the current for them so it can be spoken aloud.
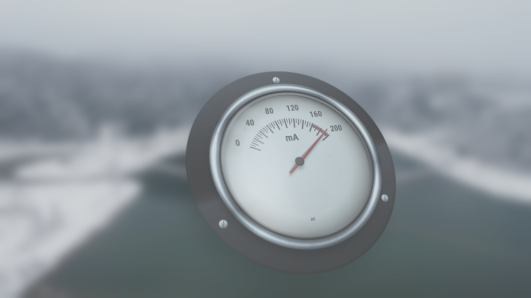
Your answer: 190 mA
